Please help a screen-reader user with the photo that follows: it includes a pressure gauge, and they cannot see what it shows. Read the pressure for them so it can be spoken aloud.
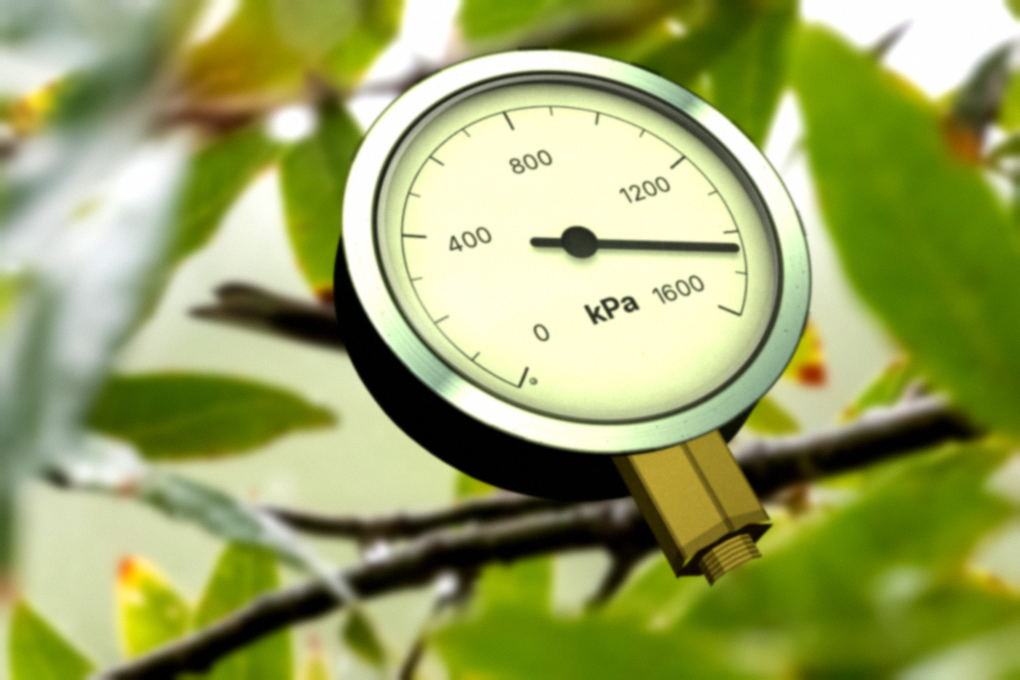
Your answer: 1450 kPa
